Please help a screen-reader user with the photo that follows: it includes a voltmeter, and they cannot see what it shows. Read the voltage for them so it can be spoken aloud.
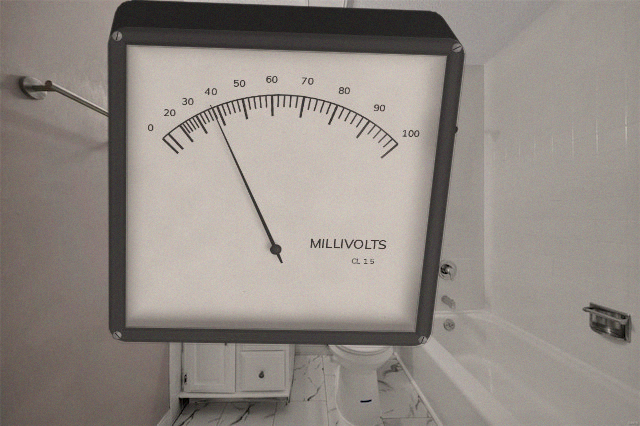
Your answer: 38 mV
